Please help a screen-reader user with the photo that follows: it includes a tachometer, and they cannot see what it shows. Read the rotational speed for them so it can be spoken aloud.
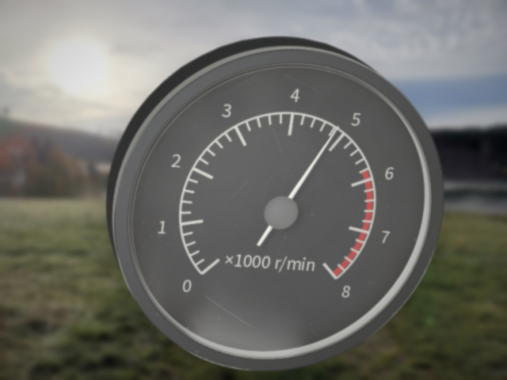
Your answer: 4800 rpm
